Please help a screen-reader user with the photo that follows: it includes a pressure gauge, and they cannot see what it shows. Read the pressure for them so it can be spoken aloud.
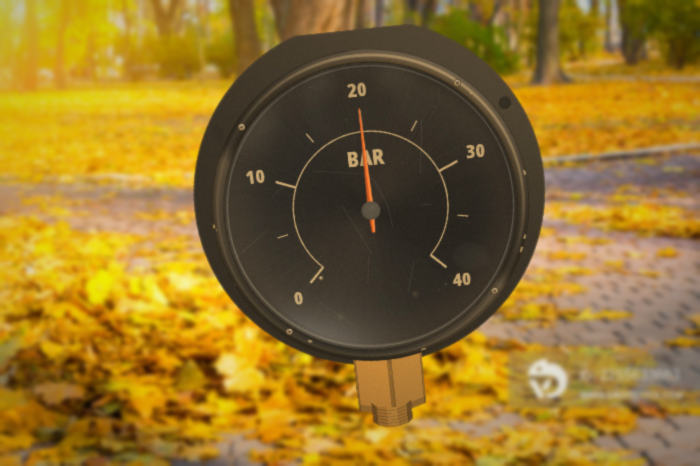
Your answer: 20 bar
